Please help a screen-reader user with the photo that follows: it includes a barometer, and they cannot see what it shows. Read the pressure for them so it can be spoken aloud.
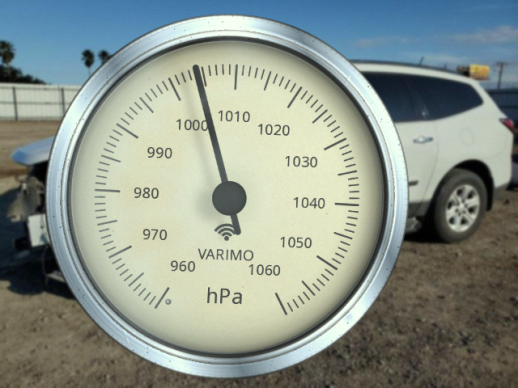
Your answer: 1004 hPa
